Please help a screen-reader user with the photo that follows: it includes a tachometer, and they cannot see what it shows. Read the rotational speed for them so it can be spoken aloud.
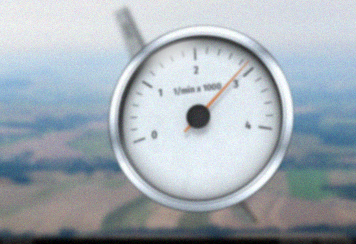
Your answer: 2900 rpm
